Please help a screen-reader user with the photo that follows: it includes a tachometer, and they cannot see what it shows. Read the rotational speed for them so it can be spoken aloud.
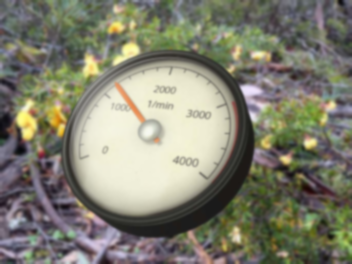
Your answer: 1200 rpm
